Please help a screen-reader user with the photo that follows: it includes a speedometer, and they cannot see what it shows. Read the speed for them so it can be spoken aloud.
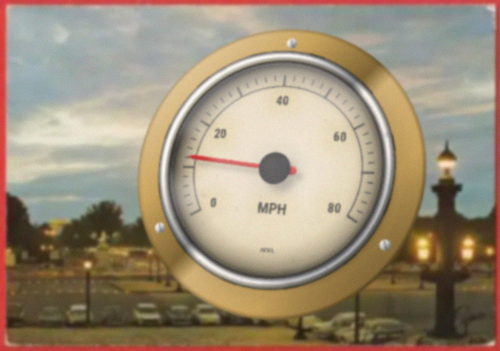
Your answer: 12 mph
